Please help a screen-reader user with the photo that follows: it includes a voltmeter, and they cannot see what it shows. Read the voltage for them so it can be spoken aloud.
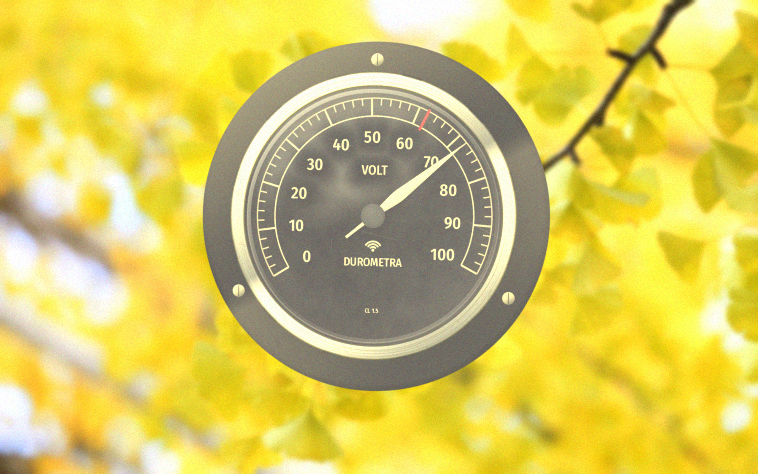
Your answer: 72 V
